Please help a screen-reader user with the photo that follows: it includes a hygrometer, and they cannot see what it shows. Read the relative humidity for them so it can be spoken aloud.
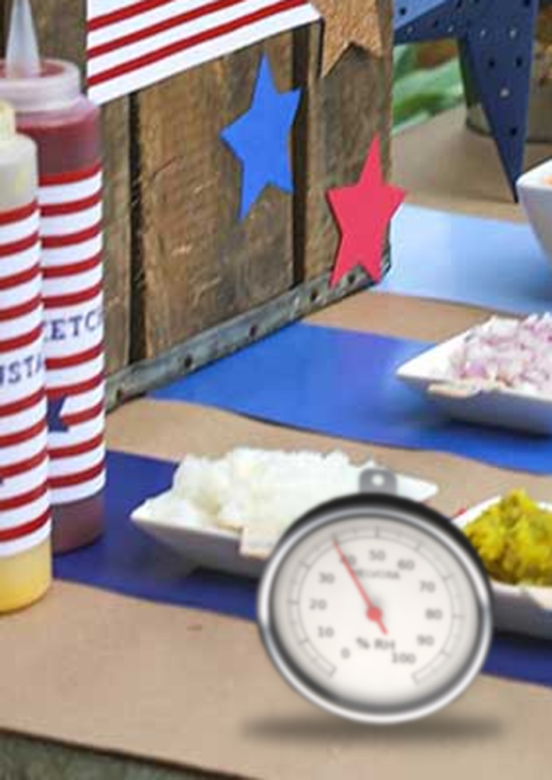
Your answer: 40 %
